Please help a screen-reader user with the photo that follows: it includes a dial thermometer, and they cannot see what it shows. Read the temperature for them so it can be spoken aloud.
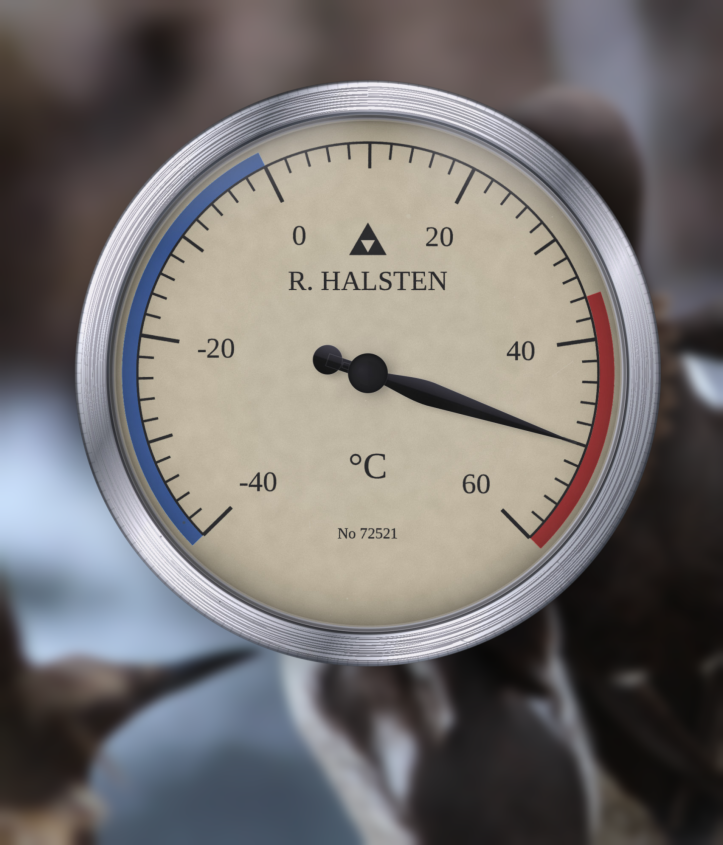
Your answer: 50 °C
